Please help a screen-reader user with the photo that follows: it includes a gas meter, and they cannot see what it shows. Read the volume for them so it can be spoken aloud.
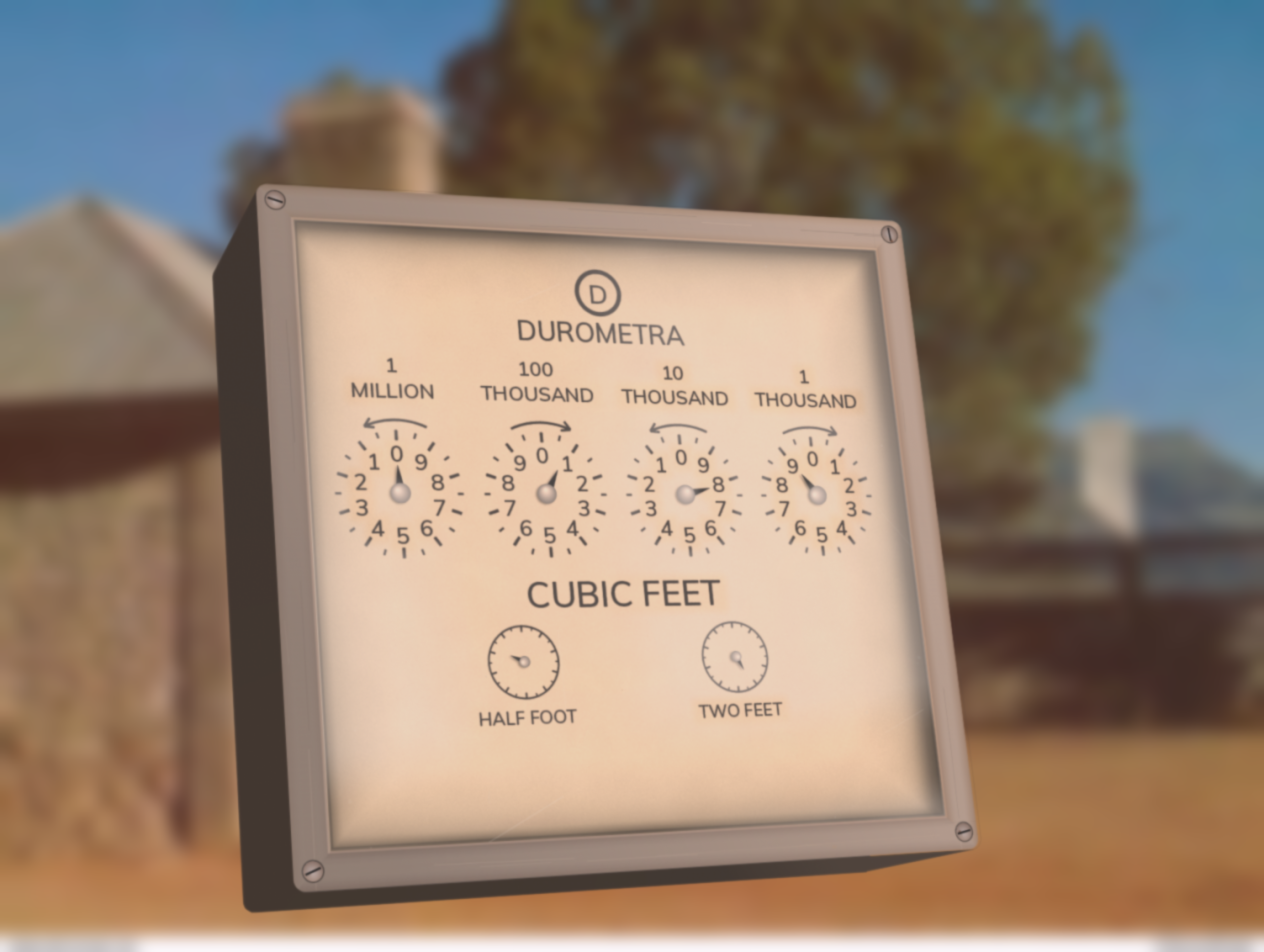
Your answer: 7900 ft³
